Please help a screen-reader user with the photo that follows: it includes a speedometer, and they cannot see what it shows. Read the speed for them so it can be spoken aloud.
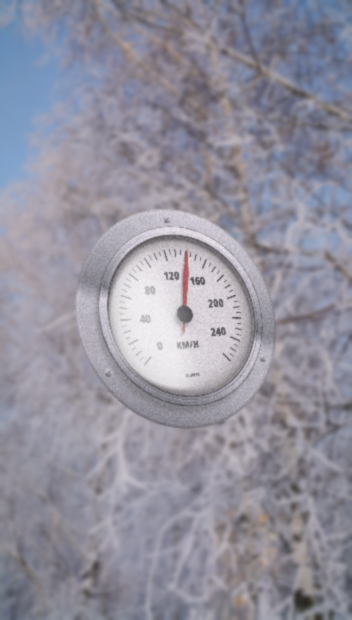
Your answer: 140 km/h
